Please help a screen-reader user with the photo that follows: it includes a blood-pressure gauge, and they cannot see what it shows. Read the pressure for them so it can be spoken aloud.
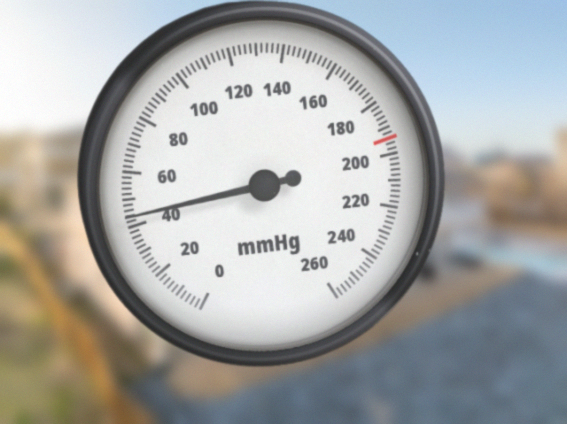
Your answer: 44 mmHg
